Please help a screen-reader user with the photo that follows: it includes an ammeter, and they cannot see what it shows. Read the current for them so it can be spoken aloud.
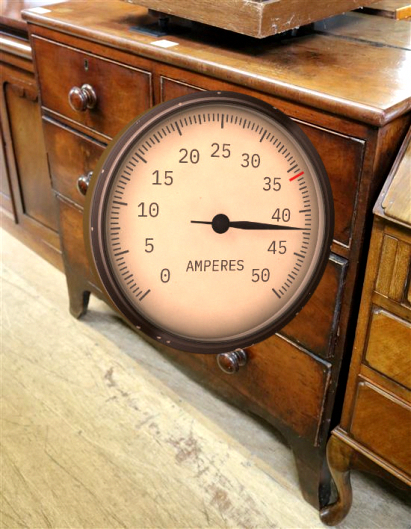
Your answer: 42 A
